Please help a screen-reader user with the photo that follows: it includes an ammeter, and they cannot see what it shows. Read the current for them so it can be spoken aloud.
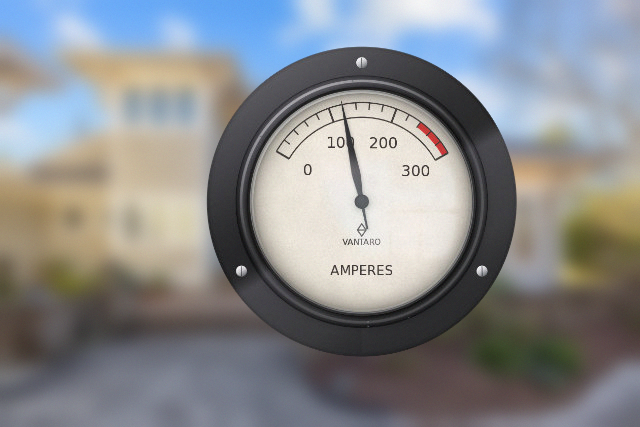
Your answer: 120 A
